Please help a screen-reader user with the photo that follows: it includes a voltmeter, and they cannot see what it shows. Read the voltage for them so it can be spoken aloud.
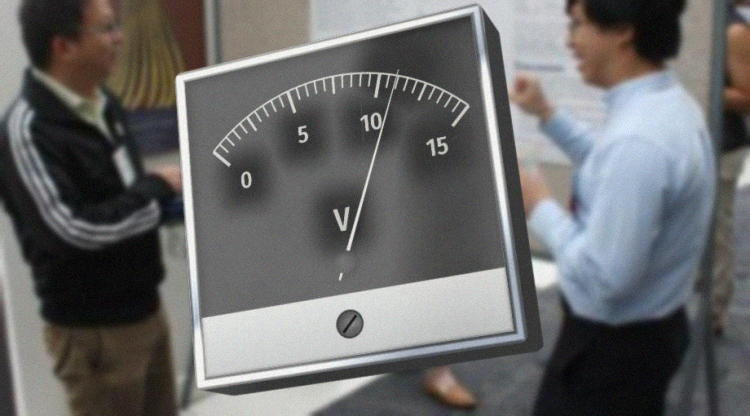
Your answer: 11 V
